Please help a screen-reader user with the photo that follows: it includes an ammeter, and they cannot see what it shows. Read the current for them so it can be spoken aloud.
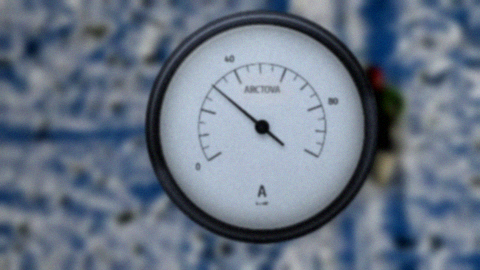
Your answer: 30 A
